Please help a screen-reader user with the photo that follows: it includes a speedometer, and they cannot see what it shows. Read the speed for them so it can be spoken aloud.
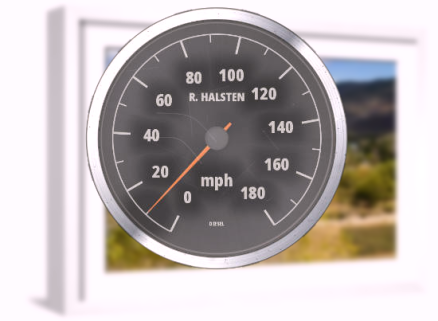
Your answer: 10 mph
